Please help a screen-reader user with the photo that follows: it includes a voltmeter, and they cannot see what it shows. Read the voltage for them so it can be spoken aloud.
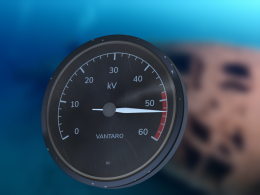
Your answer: 53 kV
